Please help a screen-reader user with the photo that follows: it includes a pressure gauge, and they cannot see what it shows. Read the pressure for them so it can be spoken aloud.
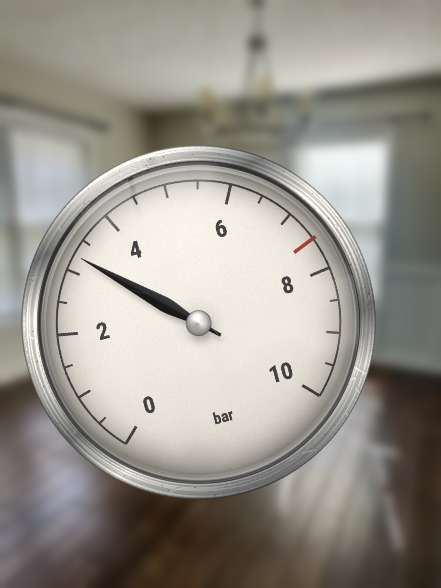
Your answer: 3.25 bar
